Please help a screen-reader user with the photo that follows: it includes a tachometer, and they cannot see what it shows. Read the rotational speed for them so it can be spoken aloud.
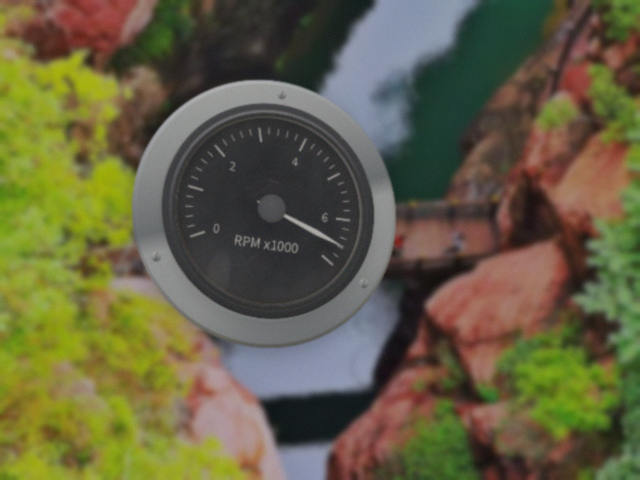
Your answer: 6600 rpm
